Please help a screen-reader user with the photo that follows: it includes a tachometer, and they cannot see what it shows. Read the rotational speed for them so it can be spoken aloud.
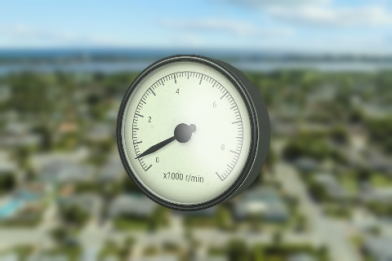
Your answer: 500 rpm
